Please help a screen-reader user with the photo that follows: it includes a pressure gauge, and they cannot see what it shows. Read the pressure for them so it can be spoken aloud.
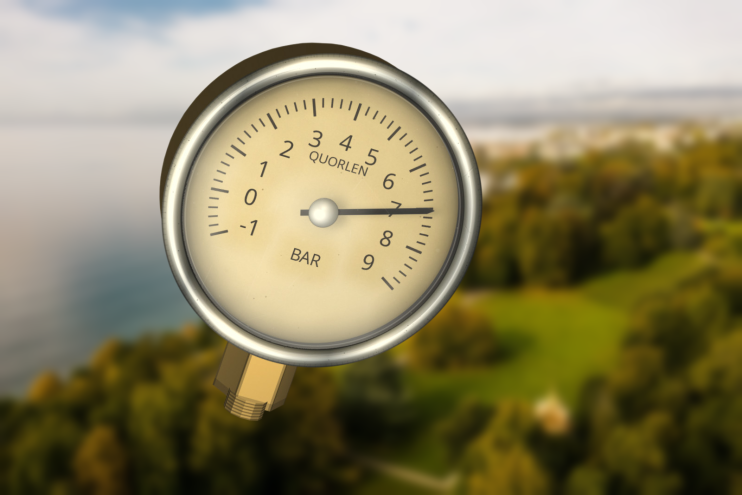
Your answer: 7 bar
